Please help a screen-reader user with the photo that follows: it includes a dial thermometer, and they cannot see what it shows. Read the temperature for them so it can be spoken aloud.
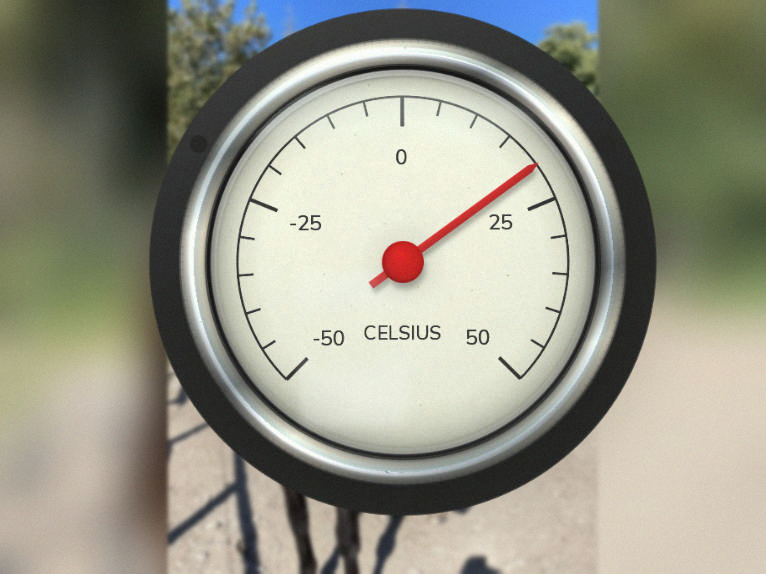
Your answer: 20 °C
